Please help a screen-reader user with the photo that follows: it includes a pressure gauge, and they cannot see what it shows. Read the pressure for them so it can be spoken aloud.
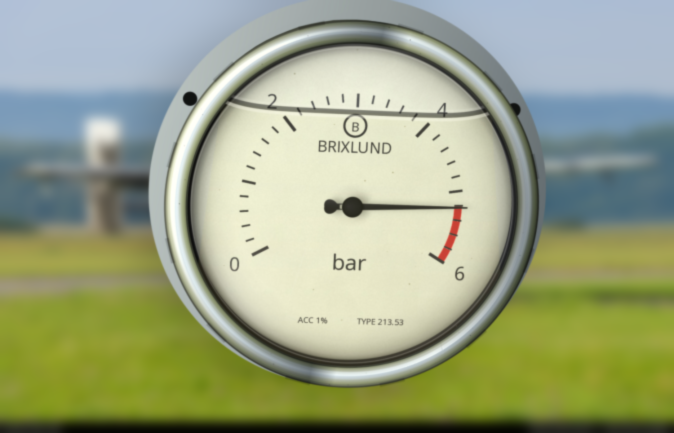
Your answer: 5.2 bar
